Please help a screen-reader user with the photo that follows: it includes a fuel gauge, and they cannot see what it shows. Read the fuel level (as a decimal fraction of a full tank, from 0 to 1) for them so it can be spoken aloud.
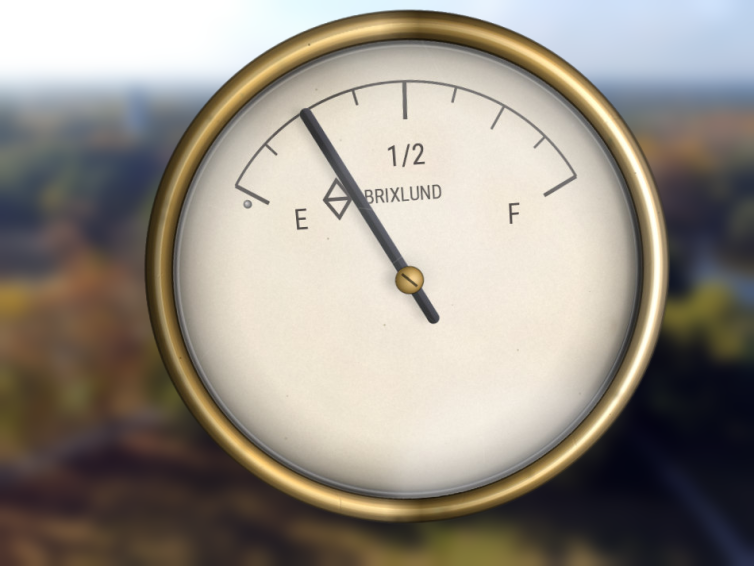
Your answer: 0.25
